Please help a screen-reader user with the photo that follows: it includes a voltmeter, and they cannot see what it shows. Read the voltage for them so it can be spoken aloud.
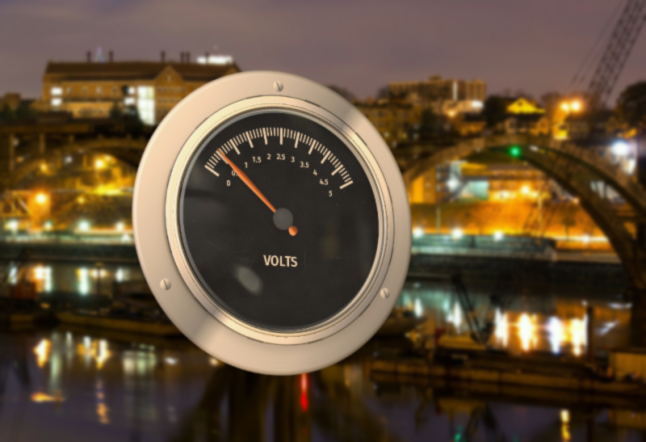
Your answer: 0.5 V
